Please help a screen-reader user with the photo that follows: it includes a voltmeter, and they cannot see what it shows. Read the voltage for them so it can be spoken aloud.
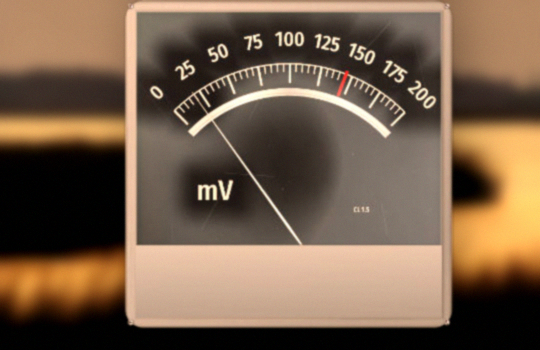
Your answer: 20 mV
